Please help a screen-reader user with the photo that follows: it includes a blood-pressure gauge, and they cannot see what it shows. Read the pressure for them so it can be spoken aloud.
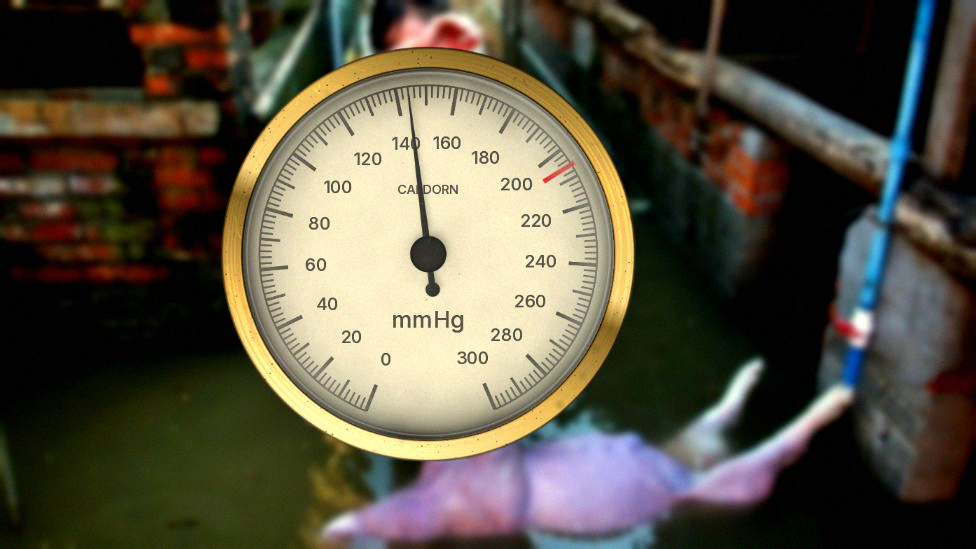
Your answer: 144 mmHg
